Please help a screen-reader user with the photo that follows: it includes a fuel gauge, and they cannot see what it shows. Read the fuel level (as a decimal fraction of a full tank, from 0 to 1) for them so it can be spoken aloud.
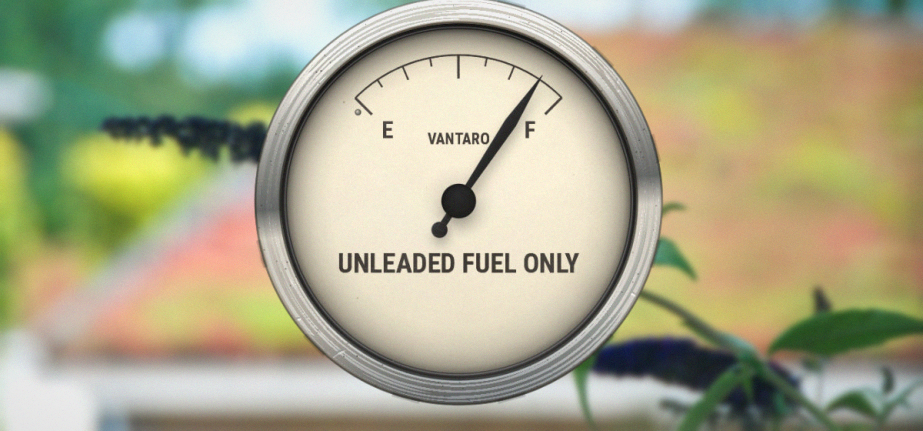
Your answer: 0.875
